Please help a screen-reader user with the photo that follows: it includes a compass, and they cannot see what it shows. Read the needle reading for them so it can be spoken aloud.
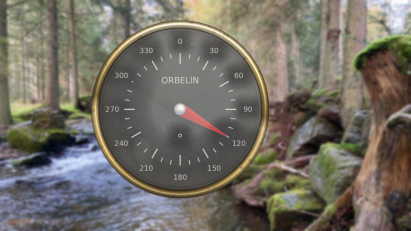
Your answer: 120 °
